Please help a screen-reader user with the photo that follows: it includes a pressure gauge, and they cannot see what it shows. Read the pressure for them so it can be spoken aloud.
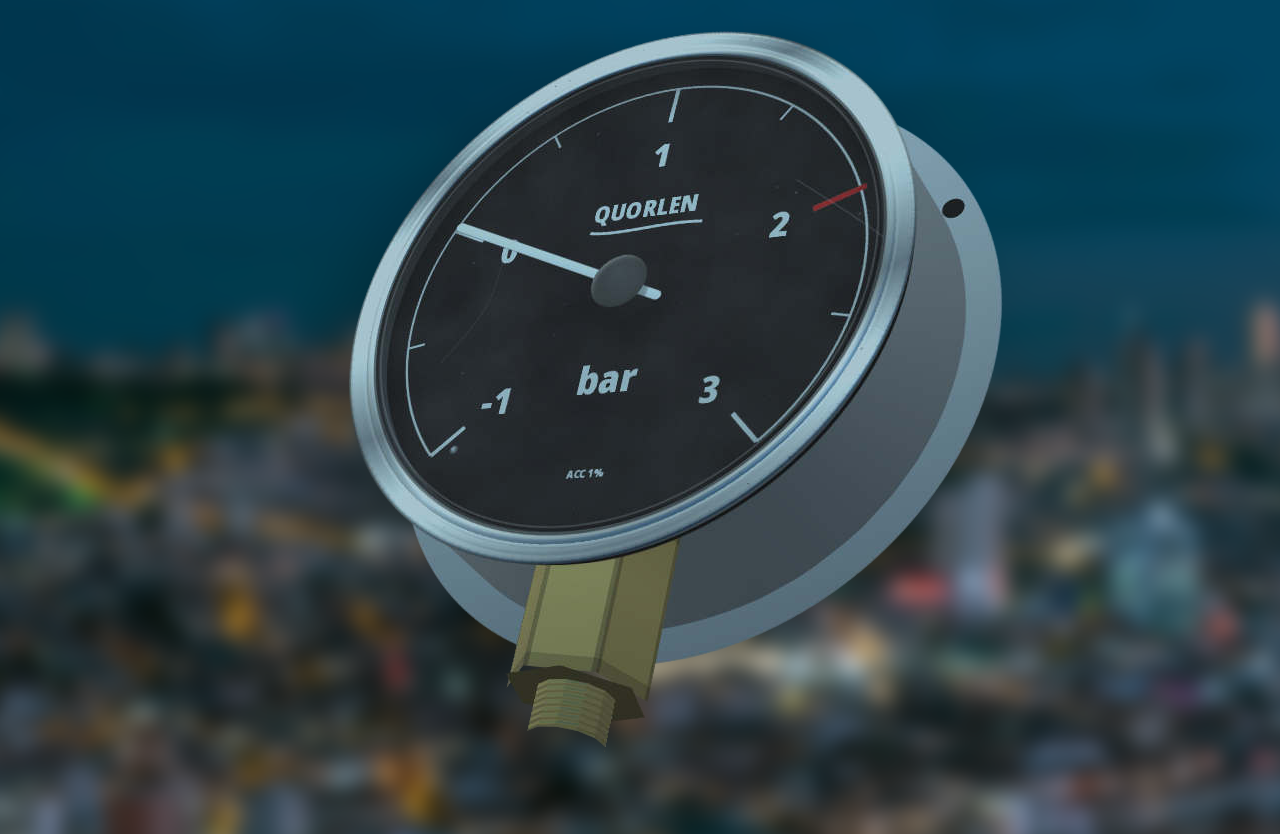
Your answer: 0 bar
